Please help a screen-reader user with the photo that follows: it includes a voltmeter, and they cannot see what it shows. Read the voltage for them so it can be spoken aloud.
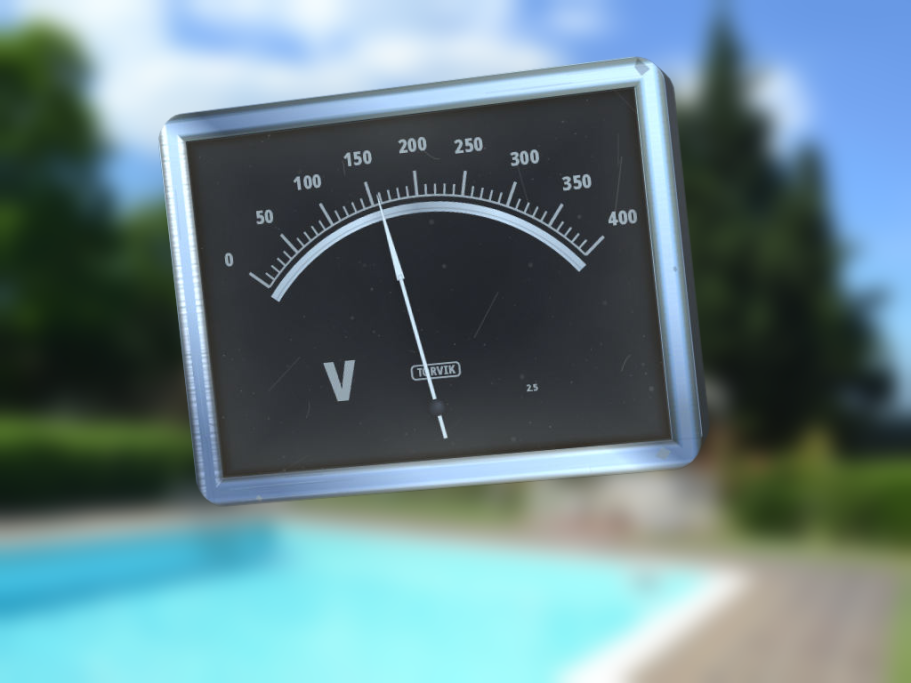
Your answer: 160 V
